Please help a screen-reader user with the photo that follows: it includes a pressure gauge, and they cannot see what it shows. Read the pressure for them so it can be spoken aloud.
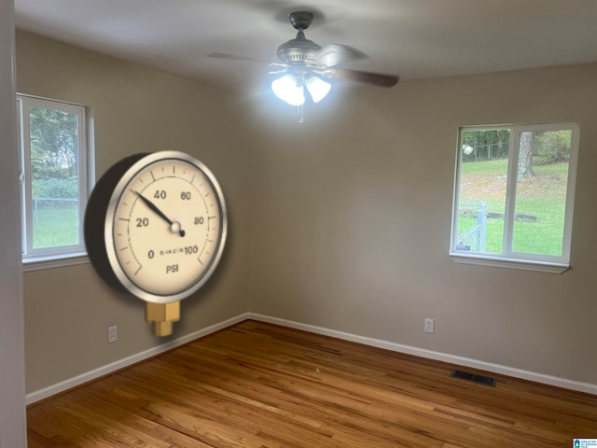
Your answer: 30 psi
